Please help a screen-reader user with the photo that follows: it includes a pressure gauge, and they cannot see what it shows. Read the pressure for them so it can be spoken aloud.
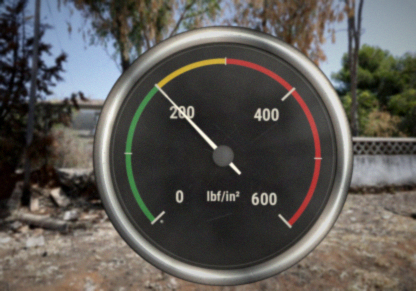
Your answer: 200 psi
